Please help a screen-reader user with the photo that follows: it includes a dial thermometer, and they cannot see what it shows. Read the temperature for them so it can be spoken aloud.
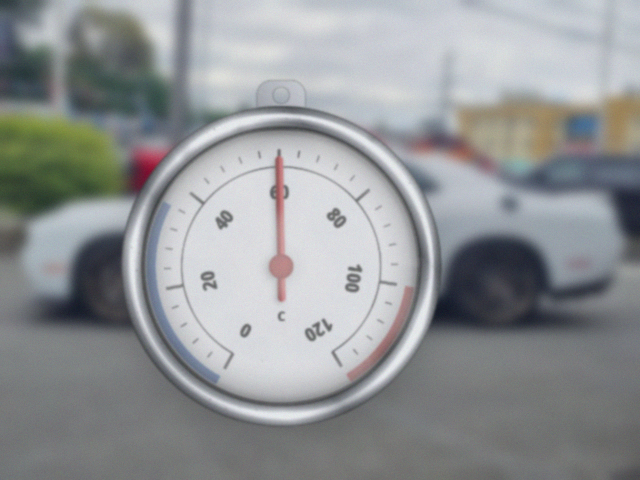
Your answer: 60 °C
